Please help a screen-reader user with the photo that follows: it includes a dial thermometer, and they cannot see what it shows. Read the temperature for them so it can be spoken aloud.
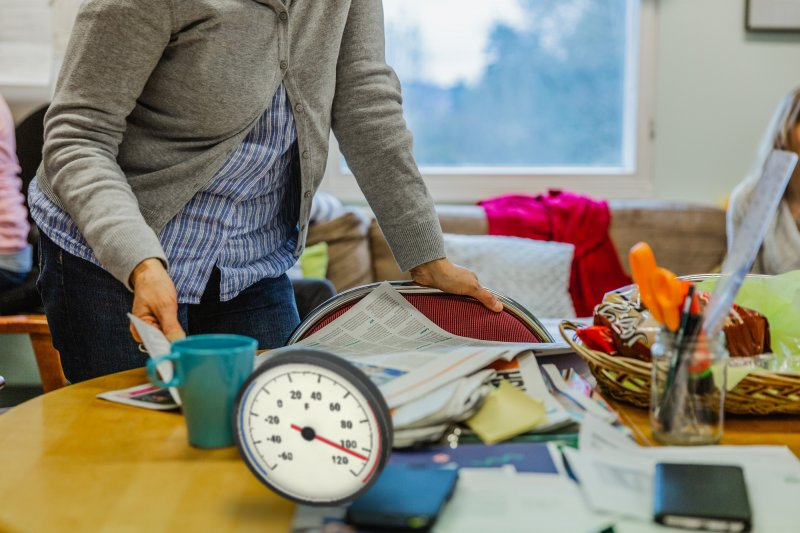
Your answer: 105 °F
